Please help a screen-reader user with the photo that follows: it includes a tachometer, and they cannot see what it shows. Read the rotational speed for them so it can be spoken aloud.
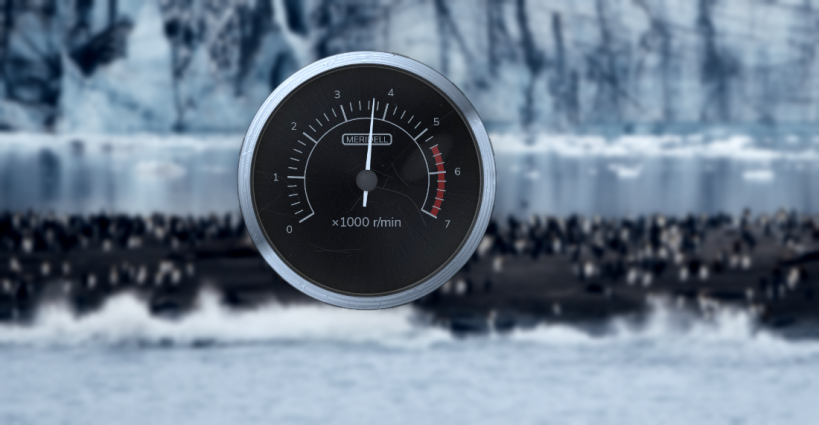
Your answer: 3700 rpm
